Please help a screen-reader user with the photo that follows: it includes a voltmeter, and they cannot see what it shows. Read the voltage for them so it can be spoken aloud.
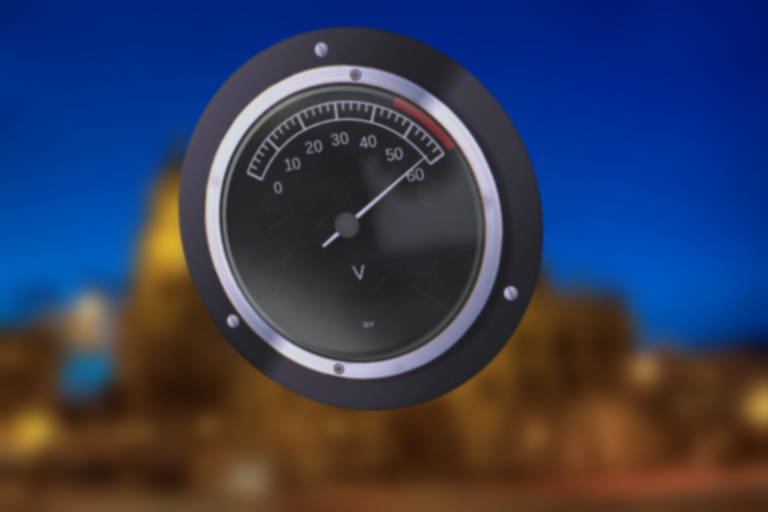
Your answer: 58 V
